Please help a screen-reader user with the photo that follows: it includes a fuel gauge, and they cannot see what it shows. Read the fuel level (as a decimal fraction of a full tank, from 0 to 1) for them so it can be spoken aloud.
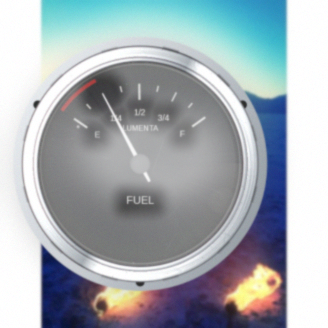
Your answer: 0.25
